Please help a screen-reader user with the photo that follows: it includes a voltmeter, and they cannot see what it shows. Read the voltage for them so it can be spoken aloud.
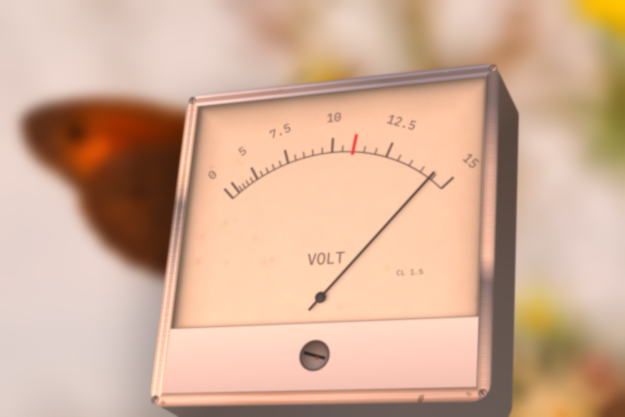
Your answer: 14.5 V
